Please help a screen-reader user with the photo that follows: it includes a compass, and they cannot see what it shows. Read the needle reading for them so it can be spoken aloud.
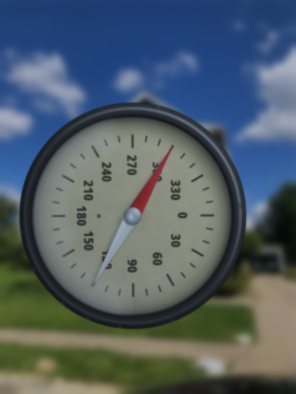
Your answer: 300 °
